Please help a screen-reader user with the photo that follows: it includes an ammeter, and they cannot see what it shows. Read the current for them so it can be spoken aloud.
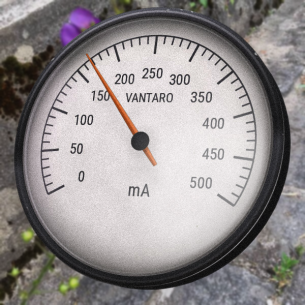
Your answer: 170 mA
